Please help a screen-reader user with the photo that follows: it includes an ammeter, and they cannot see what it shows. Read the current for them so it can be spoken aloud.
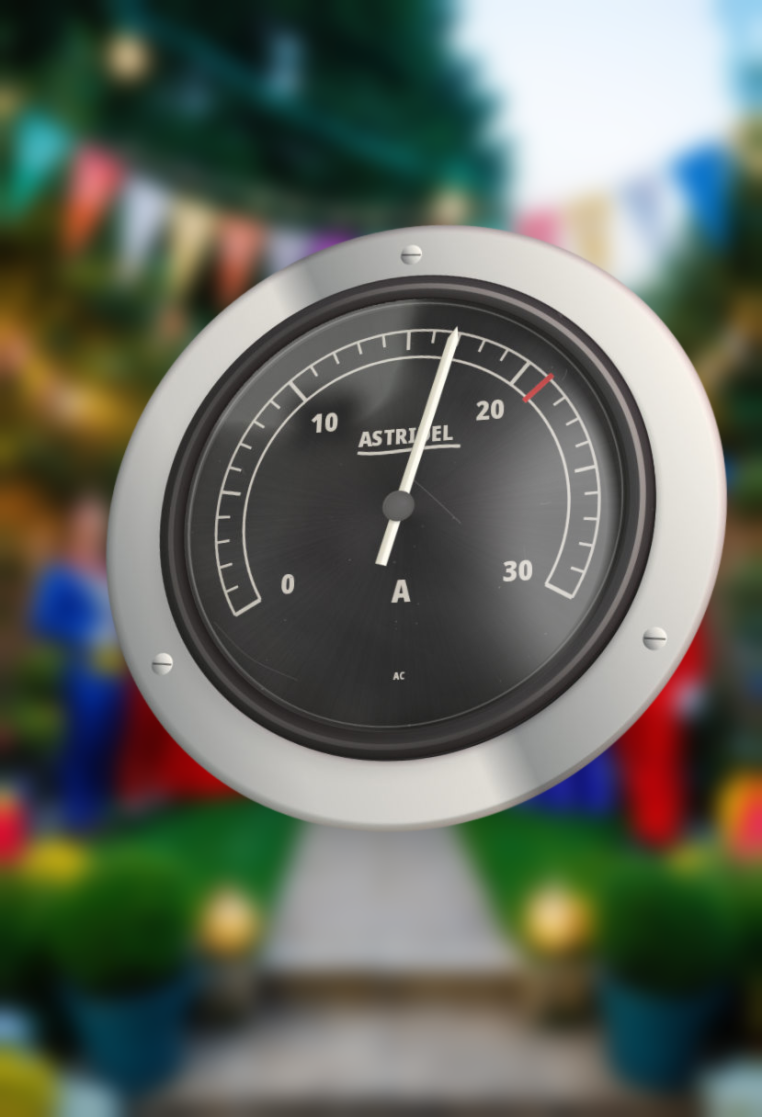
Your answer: 17 A
